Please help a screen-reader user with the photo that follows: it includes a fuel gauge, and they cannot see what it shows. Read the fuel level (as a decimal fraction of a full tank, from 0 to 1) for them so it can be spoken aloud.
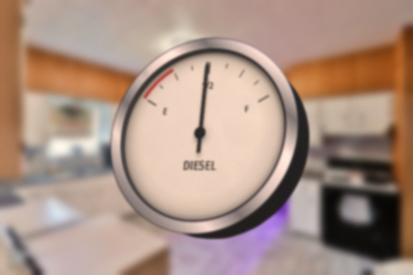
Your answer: 0.5
